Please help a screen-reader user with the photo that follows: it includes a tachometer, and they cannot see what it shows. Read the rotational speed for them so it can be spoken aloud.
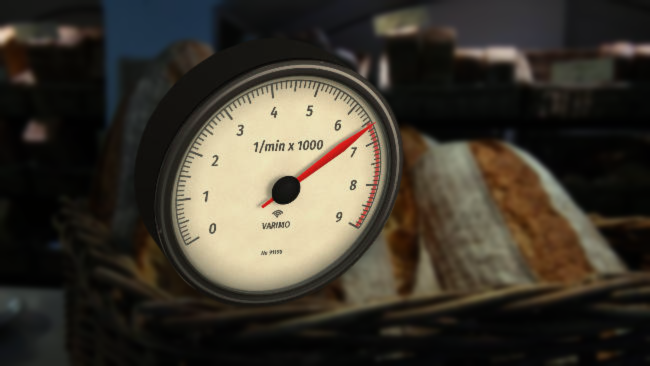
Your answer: 6500 rpm
